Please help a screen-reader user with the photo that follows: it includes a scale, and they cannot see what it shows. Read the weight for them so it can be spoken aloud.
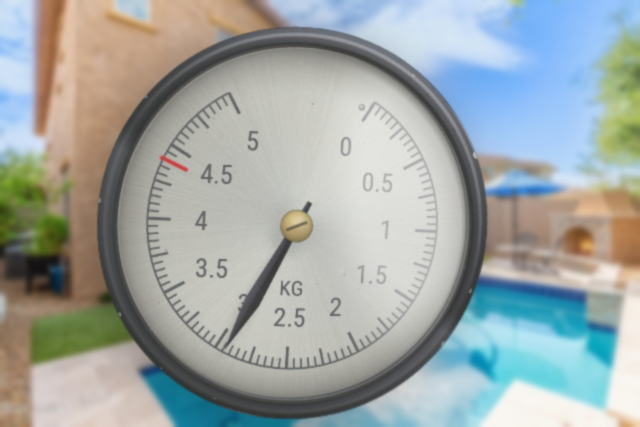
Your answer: 2.95 kg
